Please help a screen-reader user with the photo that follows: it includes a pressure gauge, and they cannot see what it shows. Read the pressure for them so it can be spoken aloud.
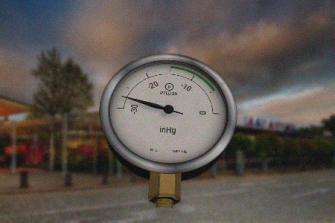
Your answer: -27.5 inHg
